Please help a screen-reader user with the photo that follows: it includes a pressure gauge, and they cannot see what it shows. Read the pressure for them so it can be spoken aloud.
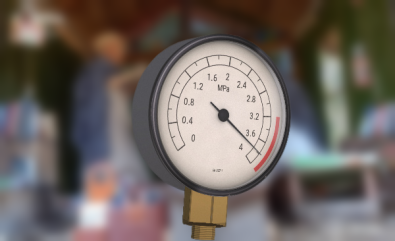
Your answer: 3.8 MPa
